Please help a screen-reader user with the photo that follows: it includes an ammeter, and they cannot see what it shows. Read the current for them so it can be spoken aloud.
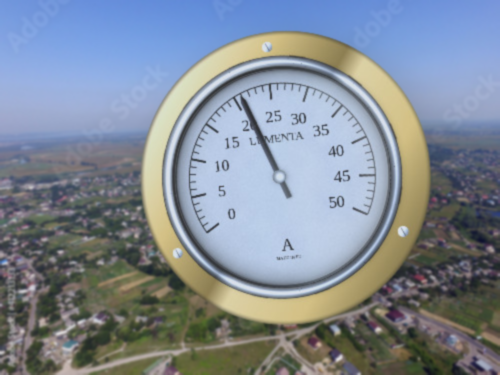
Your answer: 21 A
